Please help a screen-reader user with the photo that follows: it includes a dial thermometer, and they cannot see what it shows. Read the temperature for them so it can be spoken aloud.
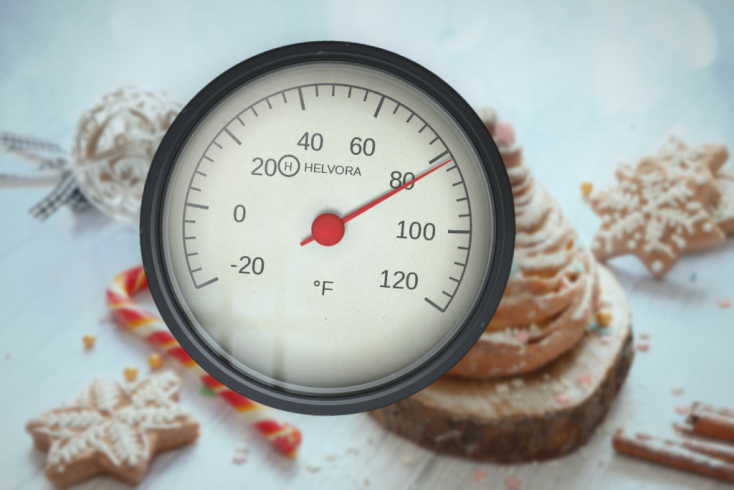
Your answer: 82 °F
